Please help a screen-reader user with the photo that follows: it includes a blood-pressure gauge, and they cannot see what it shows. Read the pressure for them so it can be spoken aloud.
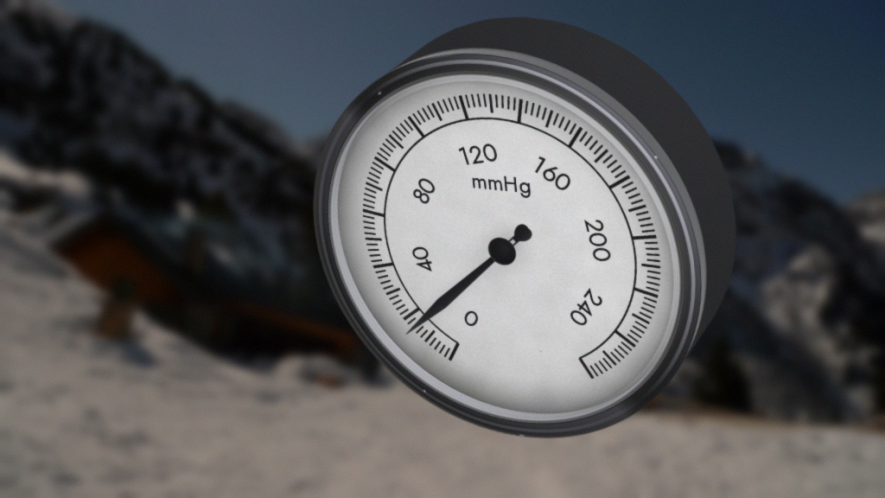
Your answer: 16 mmHg
